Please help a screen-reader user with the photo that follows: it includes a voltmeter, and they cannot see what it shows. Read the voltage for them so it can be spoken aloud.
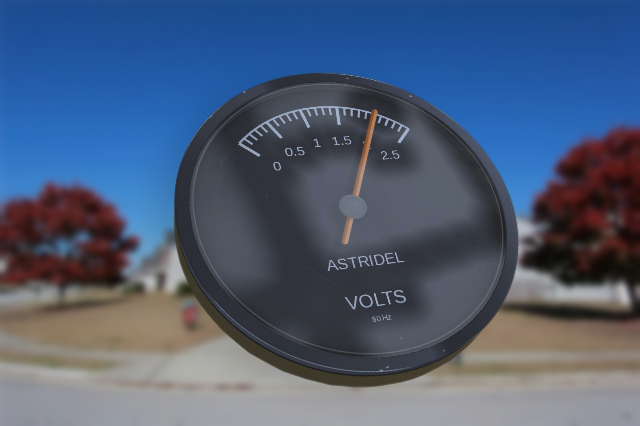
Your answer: 2 V
